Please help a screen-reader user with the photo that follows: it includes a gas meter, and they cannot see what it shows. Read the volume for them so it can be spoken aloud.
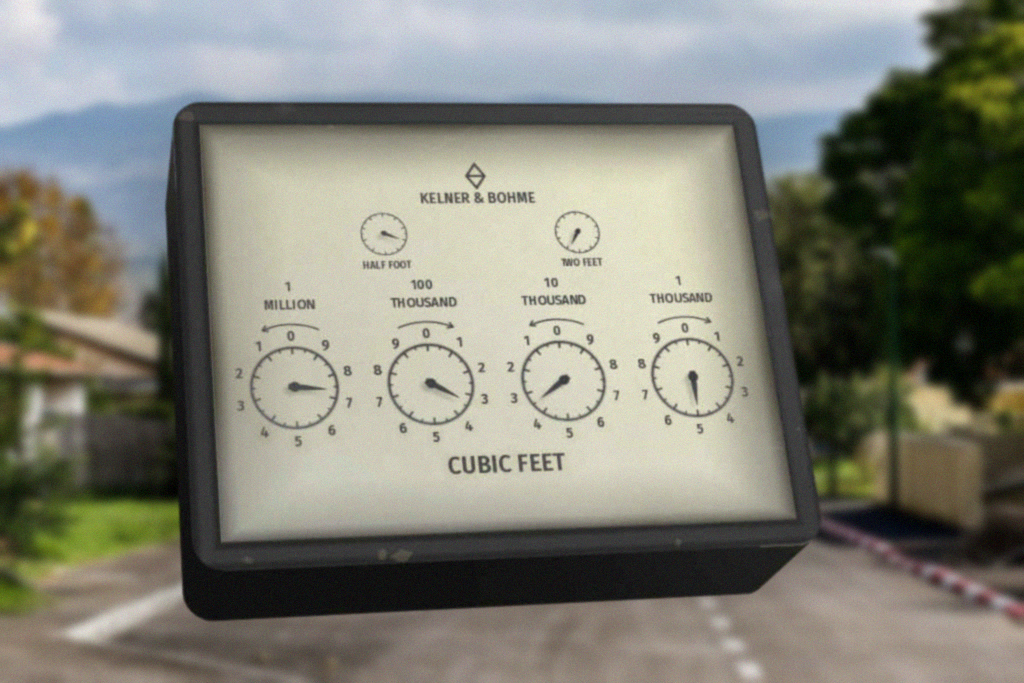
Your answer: 733500 ft³
